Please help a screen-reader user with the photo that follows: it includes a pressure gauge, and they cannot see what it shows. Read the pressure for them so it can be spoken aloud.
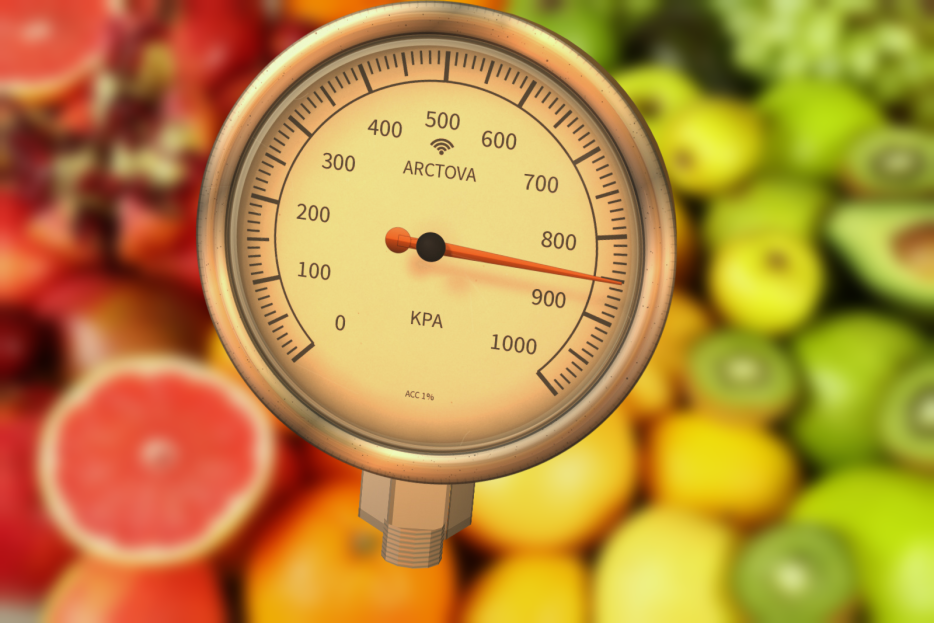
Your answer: 850 kPa
